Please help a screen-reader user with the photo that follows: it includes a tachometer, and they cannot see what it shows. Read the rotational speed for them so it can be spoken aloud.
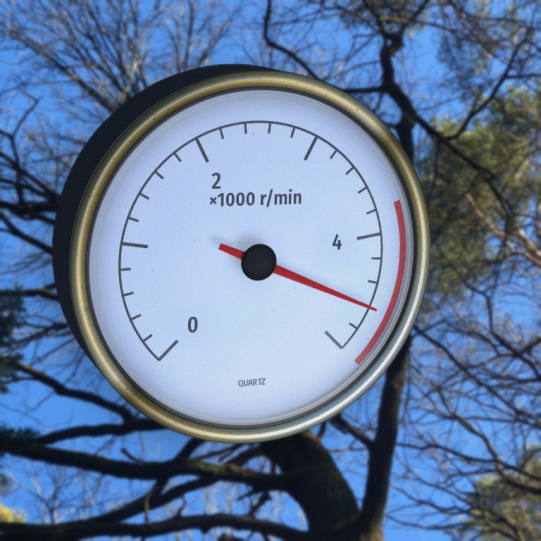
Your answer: 4600 rpm
